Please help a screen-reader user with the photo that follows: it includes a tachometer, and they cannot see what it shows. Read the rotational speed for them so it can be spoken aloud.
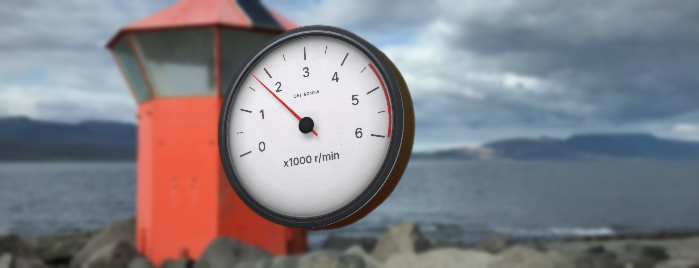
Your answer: 1750 rpm
